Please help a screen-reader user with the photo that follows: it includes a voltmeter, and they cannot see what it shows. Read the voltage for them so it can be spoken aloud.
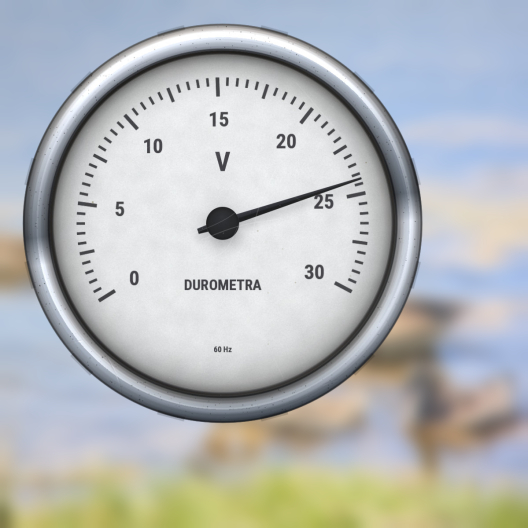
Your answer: 24.25 V
